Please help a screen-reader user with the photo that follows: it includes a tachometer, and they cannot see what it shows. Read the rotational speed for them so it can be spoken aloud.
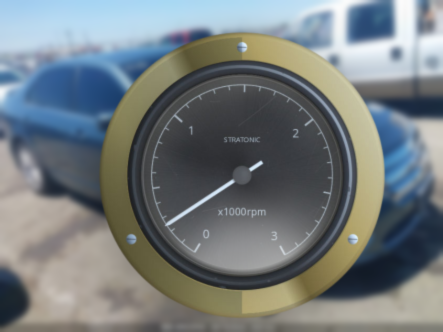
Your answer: 250 rpm
